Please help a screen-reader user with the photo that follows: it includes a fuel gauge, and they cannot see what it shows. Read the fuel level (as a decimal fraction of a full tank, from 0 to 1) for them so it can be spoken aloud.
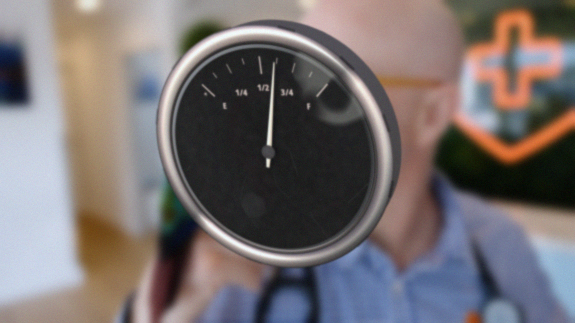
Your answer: 0.625
